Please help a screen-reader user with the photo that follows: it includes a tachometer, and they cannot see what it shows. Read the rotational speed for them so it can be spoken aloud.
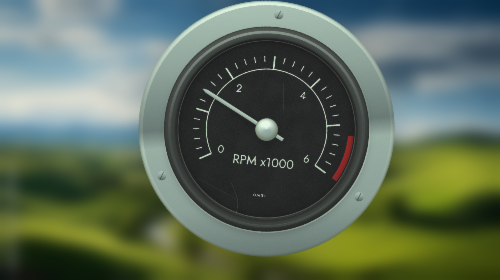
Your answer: 1400 rpm
